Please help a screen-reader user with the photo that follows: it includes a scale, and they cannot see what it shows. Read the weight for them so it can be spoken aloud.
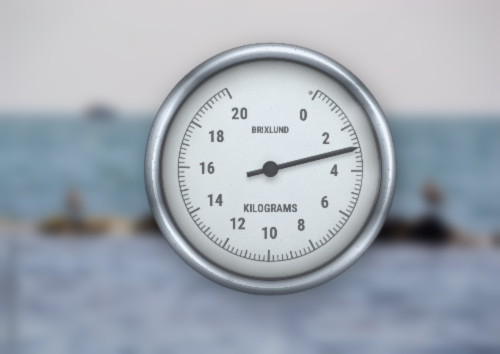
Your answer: 3 kg
